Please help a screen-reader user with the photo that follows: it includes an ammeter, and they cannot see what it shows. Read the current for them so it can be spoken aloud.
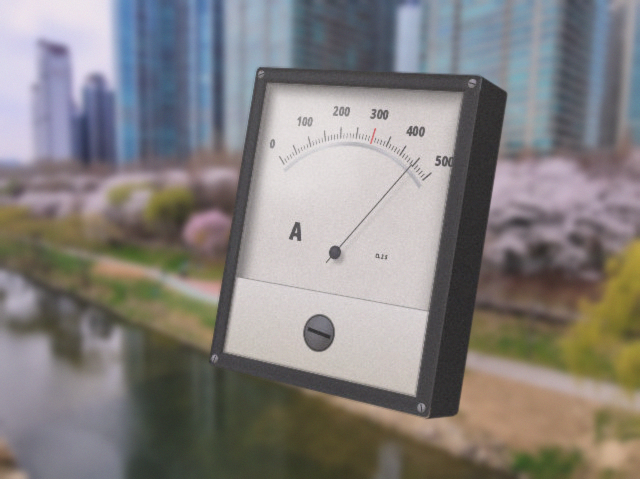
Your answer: 450 A
